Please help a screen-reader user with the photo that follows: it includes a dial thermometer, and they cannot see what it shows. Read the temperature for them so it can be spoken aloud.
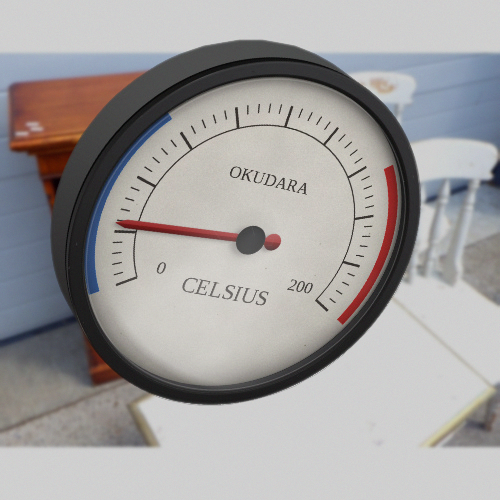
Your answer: 24 °C
